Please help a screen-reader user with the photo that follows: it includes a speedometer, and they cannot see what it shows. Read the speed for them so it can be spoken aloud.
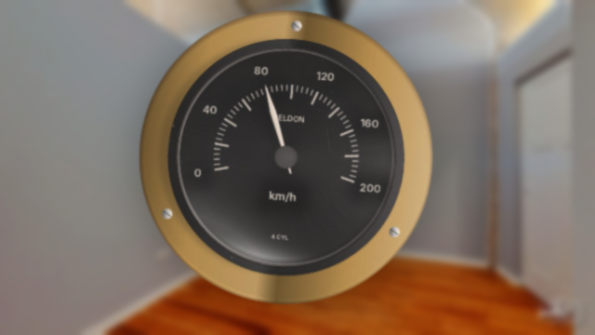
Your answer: 80 km/h
